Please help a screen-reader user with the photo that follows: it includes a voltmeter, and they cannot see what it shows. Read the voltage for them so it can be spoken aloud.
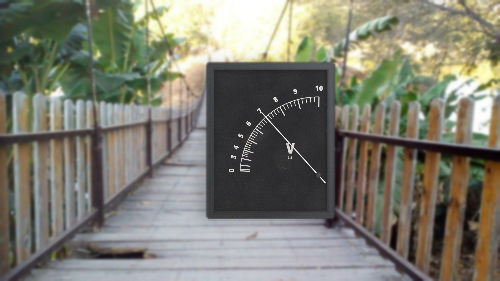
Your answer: 7 V
